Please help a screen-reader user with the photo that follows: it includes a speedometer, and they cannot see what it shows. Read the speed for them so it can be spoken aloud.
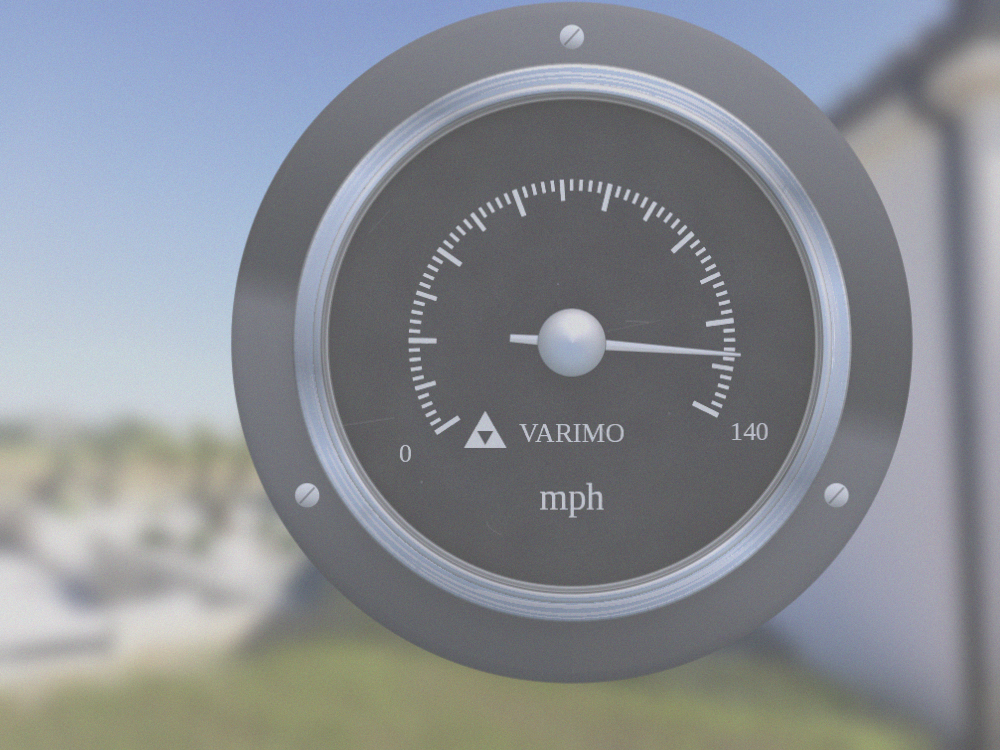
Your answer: 127 mph
